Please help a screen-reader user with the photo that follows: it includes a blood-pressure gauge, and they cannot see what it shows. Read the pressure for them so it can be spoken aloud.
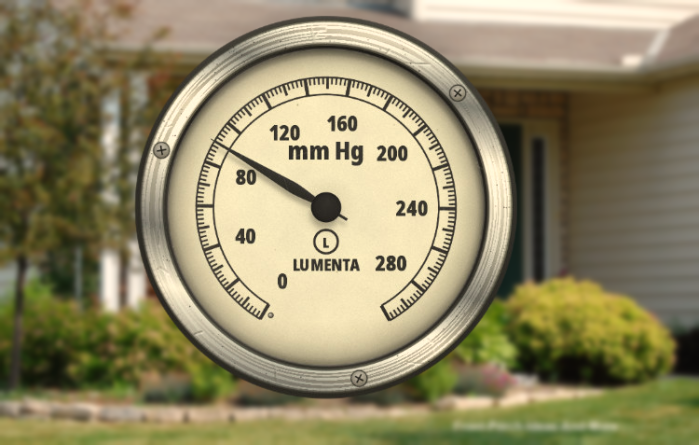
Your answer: 90 mmHg
